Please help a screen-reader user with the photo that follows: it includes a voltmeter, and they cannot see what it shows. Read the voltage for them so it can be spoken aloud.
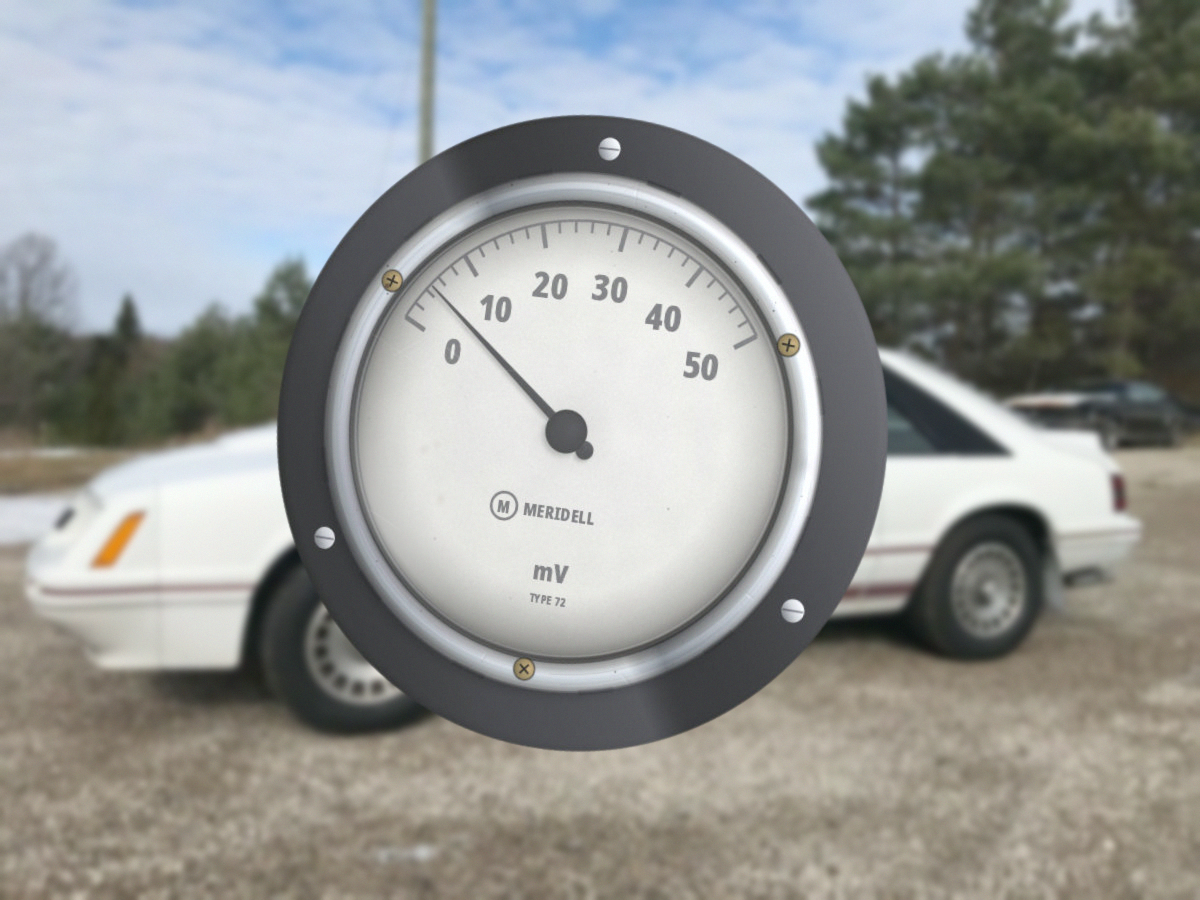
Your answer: 5 mV
